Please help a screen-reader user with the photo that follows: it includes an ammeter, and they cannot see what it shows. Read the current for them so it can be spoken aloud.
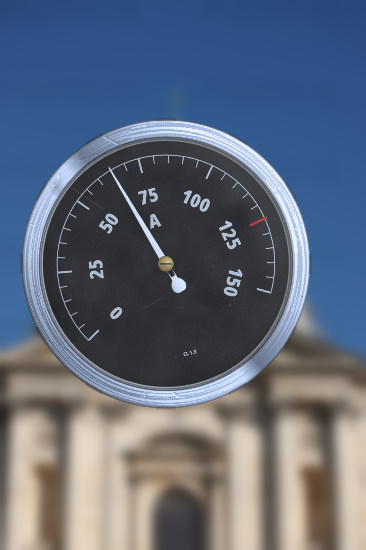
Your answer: 65 A
